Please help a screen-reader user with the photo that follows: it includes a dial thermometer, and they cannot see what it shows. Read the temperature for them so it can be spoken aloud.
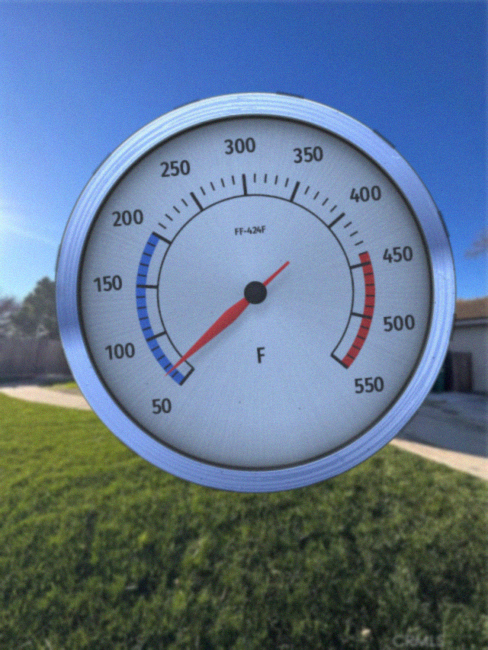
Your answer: 65 °F
